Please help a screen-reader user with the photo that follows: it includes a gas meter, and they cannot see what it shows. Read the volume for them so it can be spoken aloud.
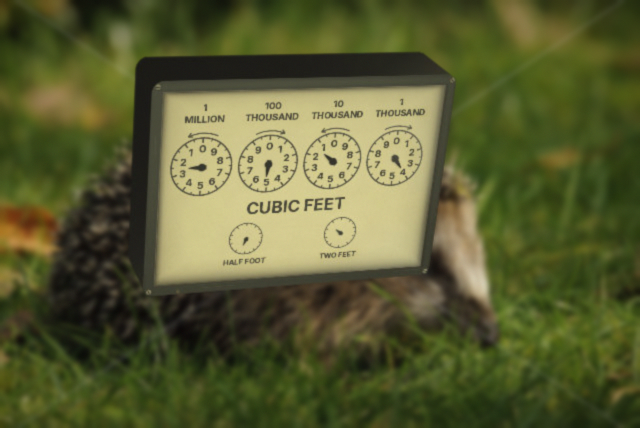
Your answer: 251400 ft³
